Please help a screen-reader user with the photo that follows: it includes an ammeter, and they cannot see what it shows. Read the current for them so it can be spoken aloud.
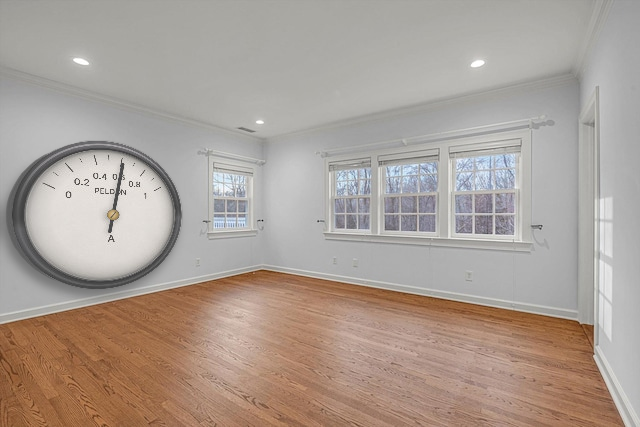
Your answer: 0.6 A
